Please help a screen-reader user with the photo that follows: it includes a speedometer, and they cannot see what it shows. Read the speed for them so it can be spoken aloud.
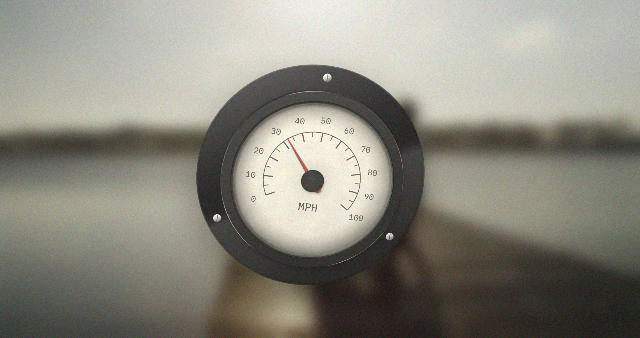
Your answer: 32.5 mph
